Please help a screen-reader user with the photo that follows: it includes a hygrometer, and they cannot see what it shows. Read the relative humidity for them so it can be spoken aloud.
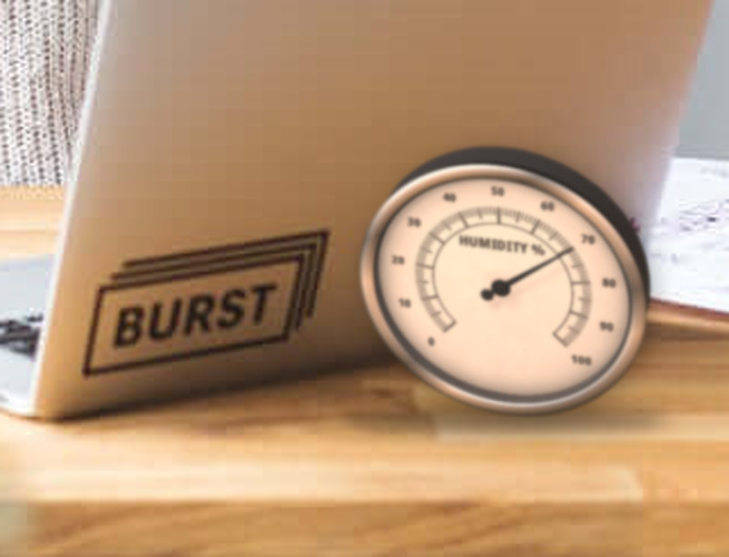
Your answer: 70 %
